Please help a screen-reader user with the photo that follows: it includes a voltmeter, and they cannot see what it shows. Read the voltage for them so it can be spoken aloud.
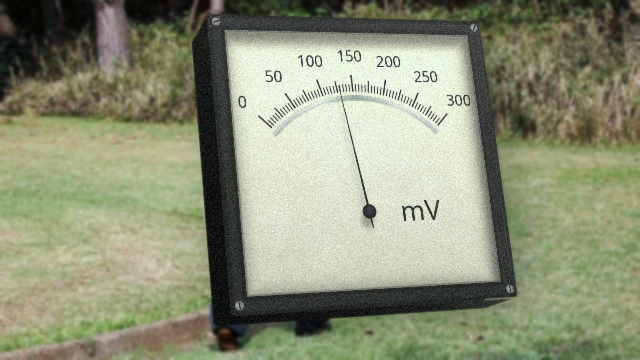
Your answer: 125 mV
